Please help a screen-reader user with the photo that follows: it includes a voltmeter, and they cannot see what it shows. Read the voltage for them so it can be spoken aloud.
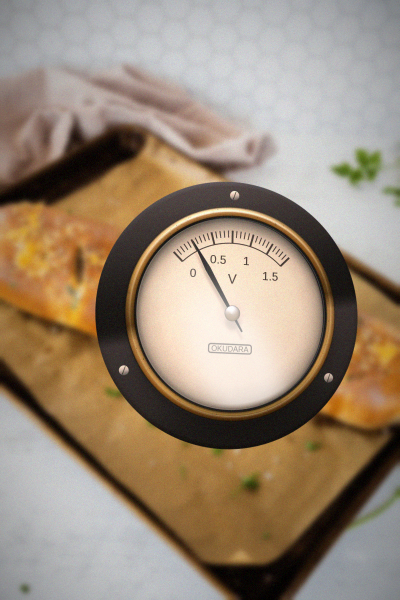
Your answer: 0.25 V
